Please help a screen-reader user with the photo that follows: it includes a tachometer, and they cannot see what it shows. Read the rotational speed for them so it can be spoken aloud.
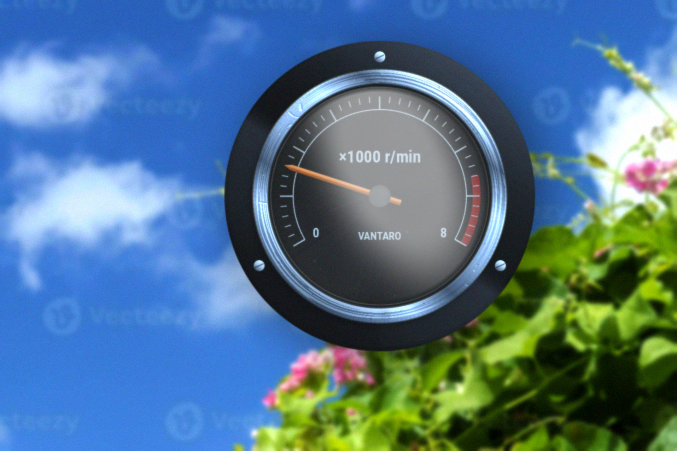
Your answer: 1600 rpm
